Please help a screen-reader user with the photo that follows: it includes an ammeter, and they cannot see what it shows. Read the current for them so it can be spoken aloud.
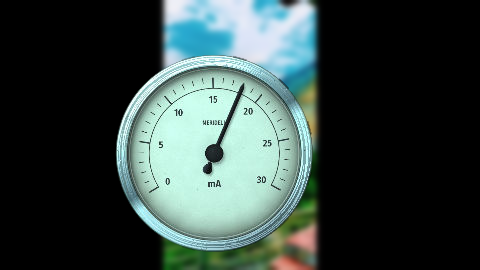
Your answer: 18 mA
